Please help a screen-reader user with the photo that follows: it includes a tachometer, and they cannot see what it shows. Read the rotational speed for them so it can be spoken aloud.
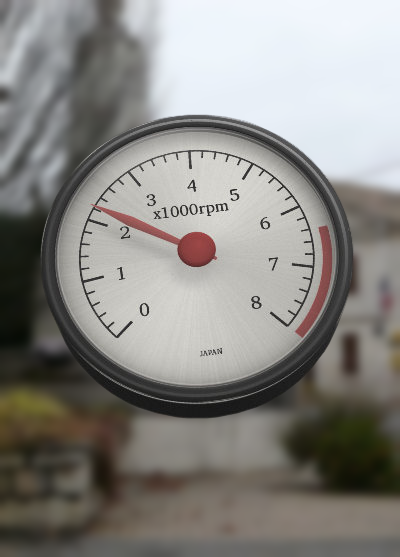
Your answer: 2200 rpm
